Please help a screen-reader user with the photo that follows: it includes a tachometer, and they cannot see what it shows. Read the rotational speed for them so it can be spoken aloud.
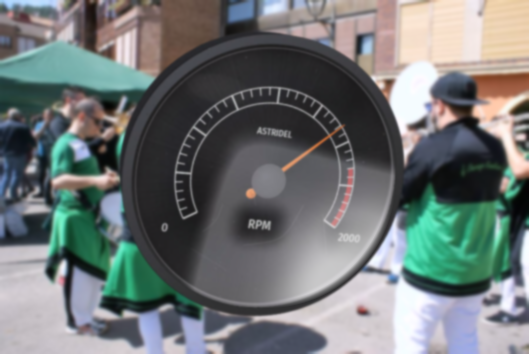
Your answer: 1400 rpm
